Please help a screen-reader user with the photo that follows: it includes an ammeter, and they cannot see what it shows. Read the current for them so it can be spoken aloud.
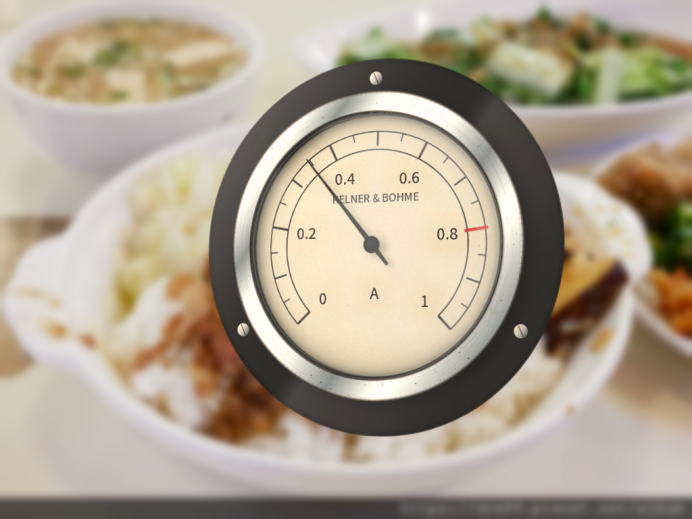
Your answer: 0.35 A
